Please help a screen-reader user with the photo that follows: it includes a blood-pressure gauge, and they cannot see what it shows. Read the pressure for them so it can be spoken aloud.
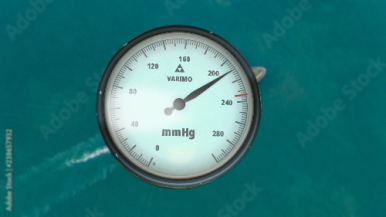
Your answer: 210 mmHg
